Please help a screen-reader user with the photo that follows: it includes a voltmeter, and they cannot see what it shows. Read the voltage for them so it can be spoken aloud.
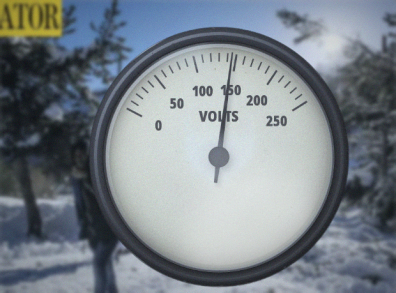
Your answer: 145 V
